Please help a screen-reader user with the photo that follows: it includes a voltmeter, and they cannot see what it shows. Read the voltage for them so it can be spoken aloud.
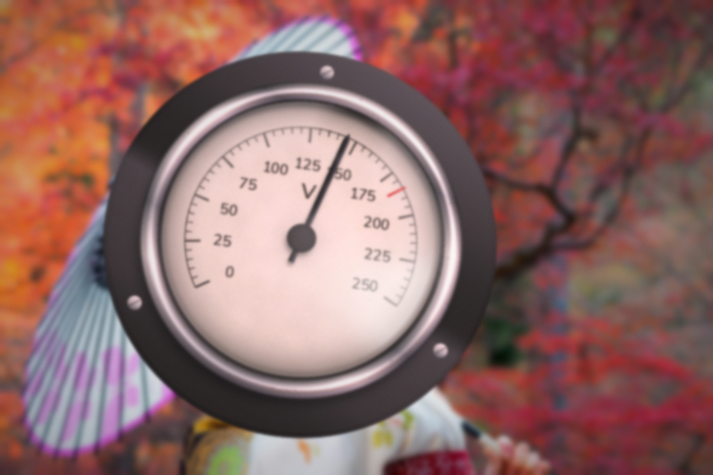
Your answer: 145 V
